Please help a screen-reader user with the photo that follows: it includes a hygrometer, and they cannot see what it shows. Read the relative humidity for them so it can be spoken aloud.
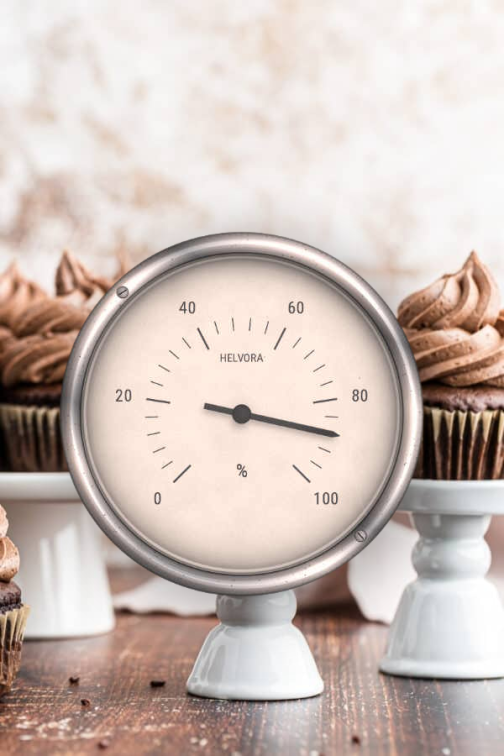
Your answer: 88 %
